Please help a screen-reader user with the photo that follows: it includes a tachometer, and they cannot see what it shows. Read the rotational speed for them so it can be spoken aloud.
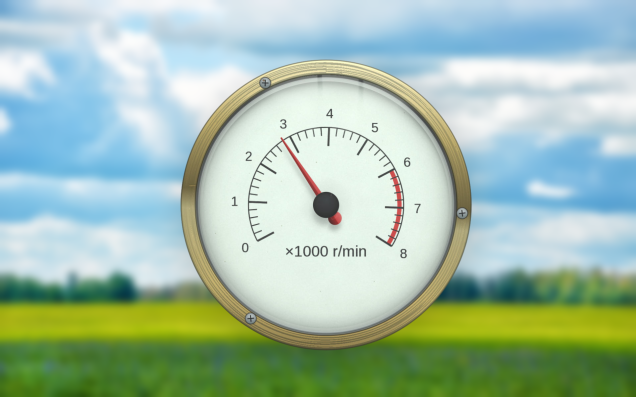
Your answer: 2800 rpm
